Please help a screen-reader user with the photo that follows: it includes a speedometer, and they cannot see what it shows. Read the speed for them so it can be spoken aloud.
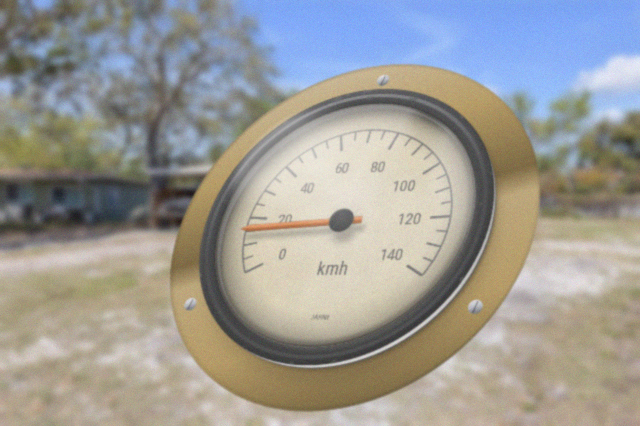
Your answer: 15 km/h
